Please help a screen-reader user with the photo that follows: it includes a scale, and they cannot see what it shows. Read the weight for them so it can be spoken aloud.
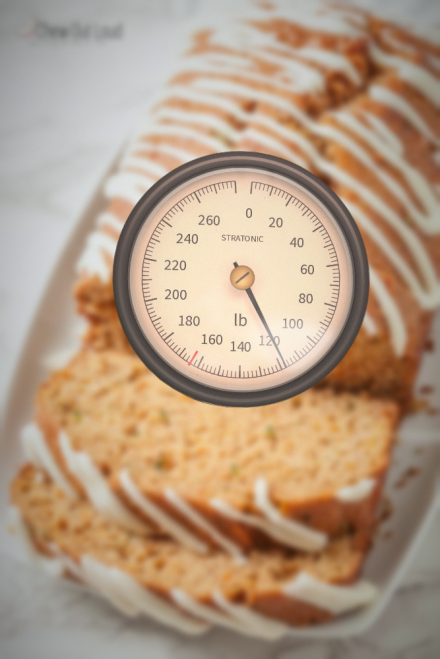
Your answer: 118 lb
